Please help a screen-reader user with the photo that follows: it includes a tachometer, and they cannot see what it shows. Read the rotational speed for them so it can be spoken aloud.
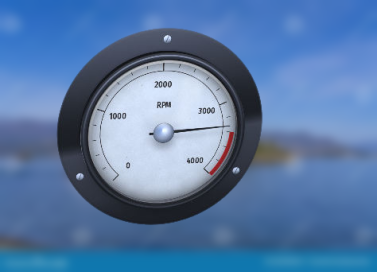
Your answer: 3300 rpm
